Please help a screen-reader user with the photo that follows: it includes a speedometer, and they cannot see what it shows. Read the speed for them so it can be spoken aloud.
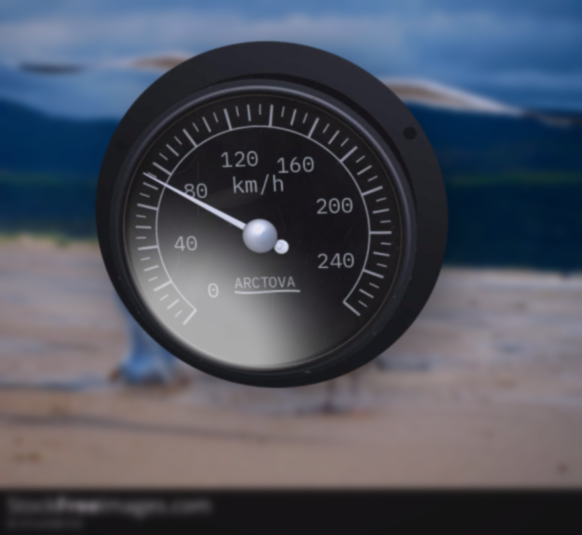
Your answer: 75 km/h
